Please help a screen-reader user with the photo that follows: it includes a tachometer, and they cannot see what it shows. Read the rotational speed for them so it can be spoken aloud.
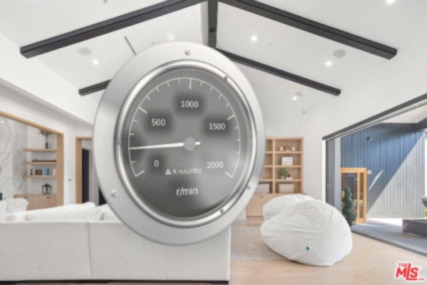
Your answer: 200 rpm
